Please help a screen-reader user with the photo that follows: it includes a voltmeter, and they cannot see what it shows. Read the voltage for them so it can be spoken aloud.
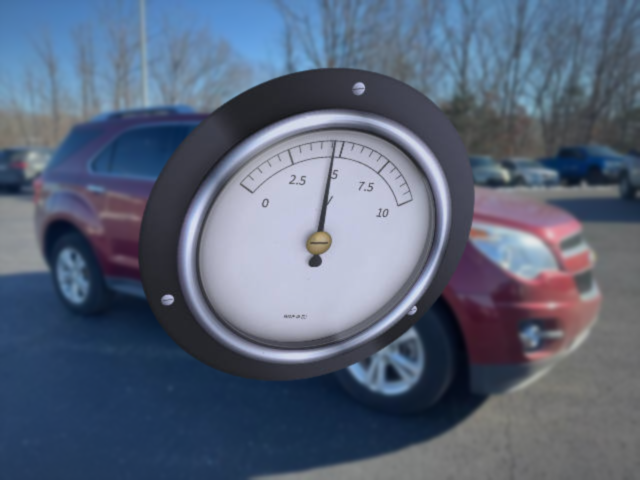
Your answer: 4.5 V
